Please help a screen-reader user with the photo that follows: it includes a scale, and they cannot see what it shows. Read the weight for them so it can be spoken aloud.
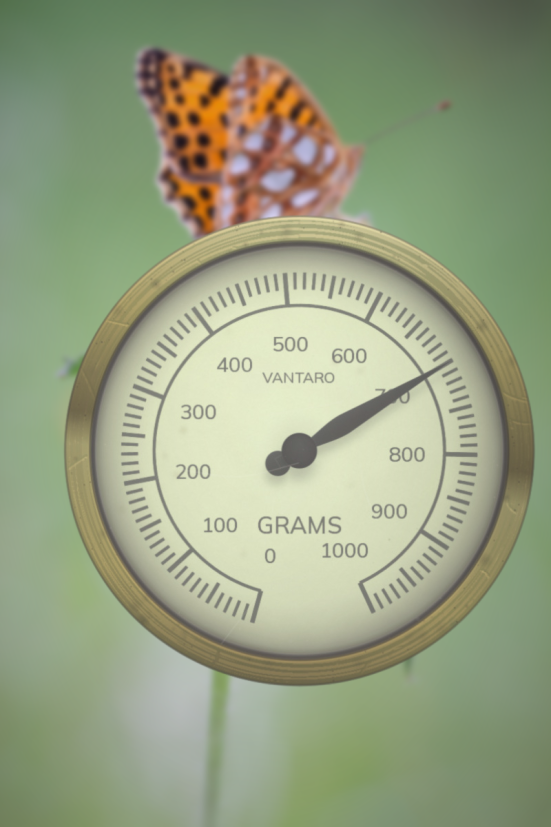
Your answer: 700 g
